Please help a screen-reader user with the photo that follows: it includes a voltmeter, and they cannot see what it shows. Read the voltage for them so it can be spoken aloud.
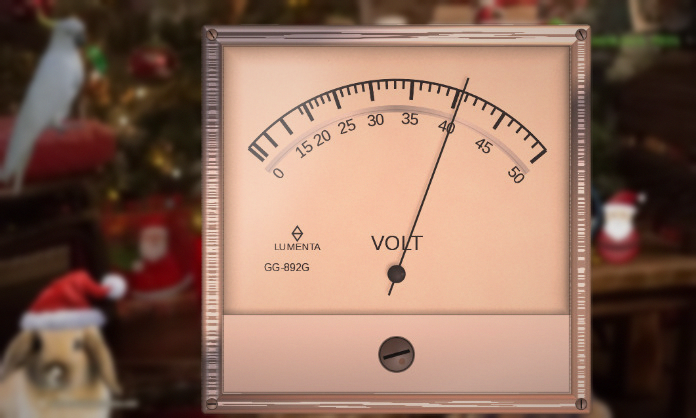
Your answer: 40.5 V
